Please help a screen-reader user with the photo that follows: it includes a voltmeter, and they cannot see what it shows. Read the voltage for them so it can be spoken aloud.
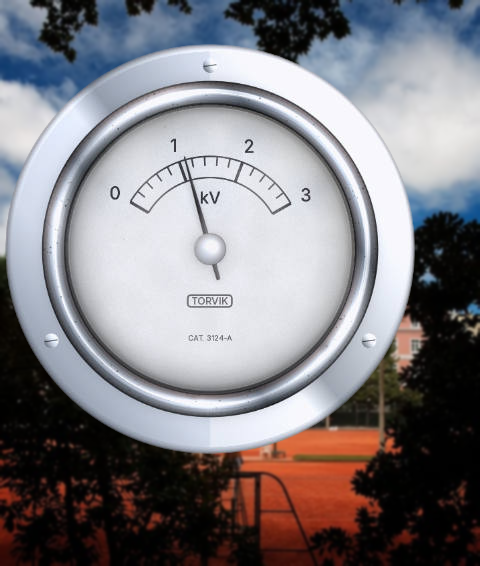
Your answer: 1.1 kV
